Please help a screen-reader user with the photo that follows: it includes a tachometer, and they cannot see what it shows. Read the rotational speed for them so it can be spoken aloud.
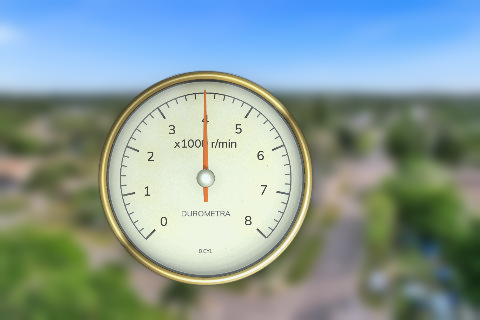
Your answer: 4000 rpm
